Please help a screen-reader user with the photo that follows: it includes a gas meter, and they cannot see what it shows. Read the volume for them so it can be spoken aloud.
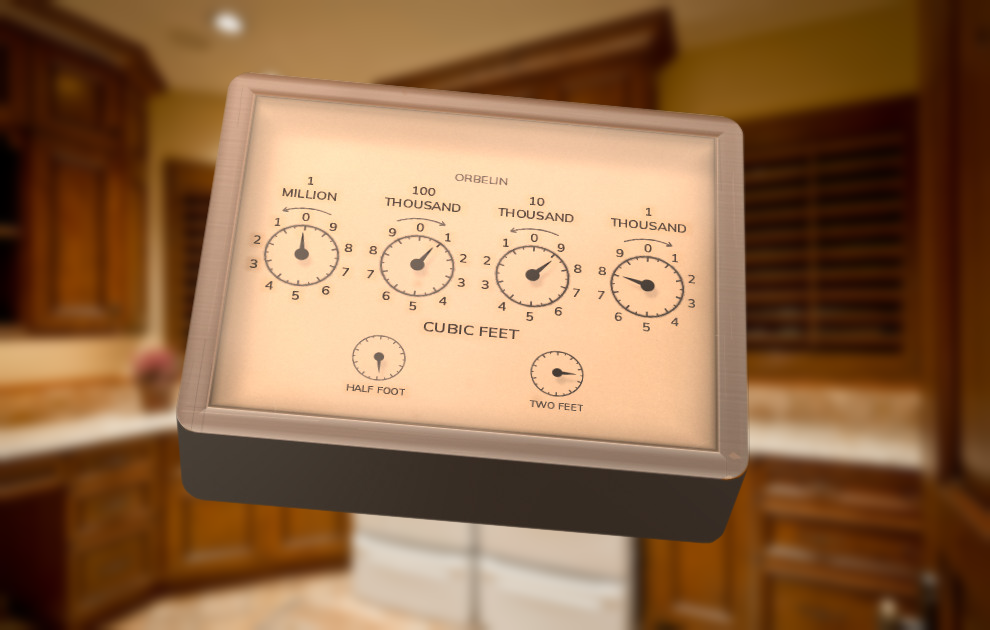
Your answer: 8800 ft³
